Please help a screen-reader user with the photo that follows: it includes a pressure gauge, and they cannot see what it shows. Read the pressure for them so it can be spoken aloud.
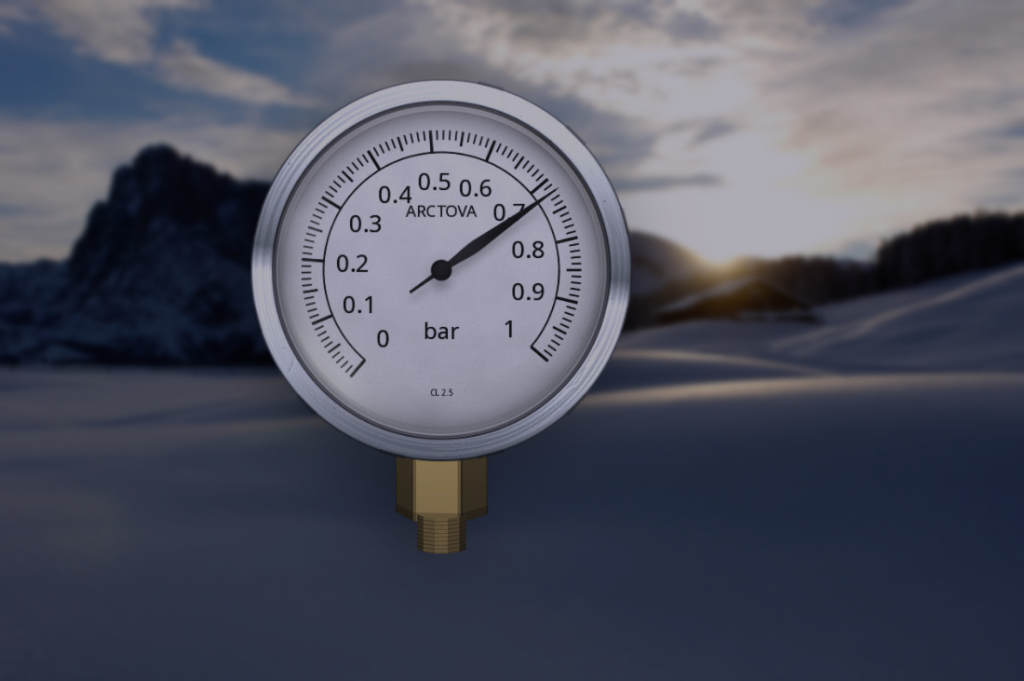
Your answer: 0.72 bar
